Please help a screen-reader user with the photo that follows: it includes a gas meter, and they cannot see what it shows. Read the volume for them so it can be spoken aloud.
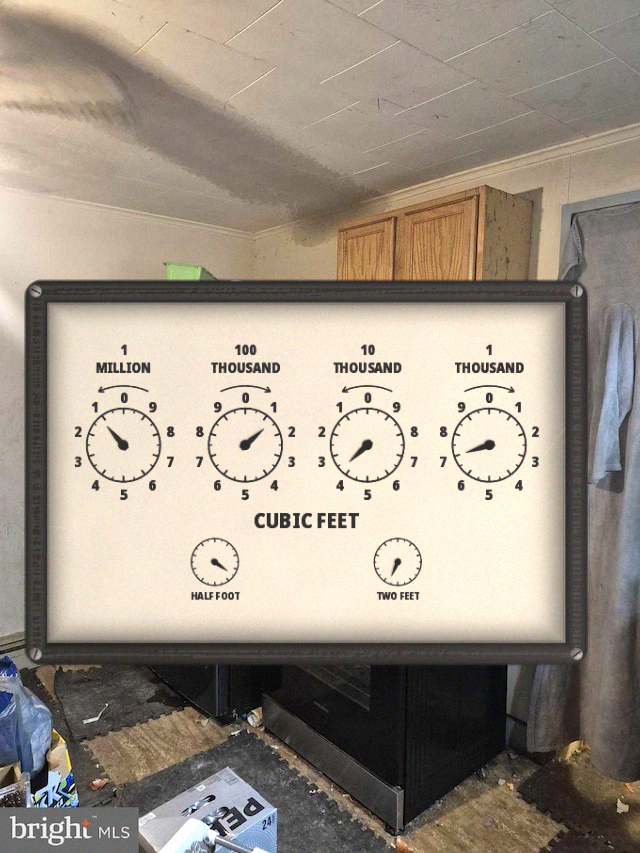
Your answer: 113700 ft³
